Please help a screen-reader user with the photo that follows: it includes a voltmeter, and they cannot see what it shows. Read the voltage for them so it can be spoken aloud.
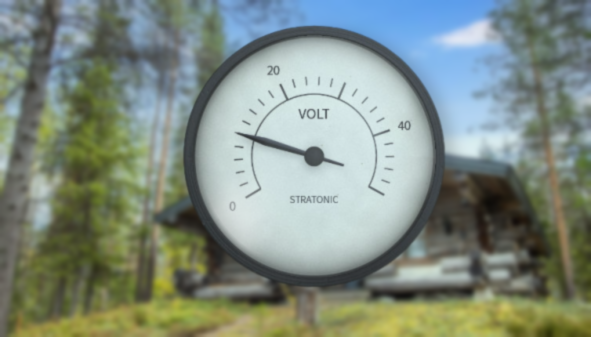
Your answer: 10 V
